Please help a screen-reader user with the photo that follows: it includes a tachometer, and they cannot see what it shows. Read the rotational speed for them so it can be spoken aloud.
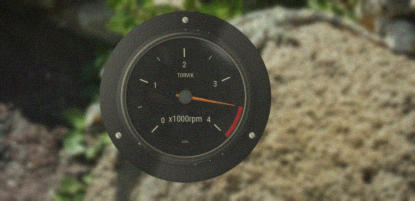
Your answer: 3500 rpm
